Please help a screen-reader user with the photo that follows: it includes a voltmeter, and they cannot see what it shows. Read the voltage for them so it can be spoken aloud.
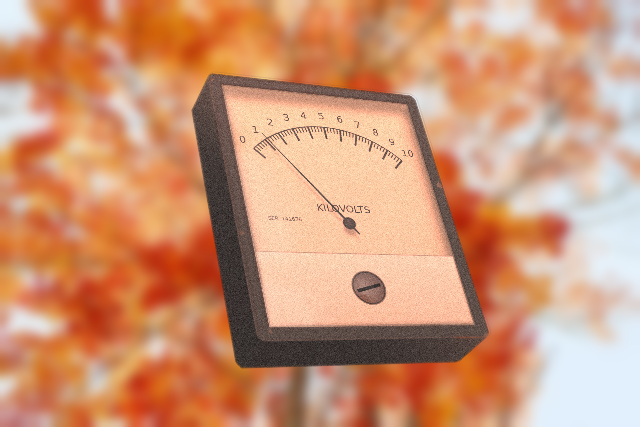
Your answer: 1 kV
